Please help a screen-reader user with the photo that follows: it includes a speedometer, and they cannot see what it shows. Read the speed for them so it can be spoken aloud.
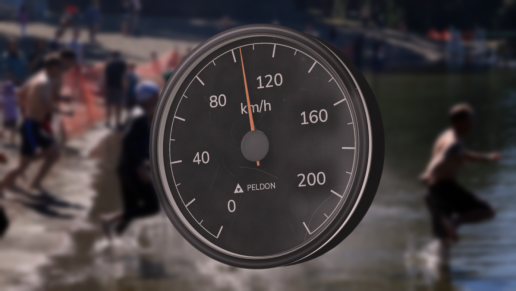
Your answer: 105 km/h
